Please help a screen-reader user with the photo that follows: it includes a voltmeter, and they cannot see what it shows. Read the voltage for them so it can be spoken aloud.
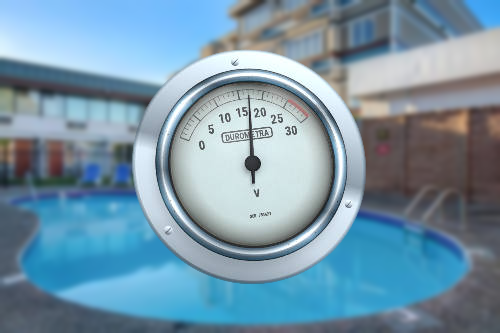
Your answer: 17 V
